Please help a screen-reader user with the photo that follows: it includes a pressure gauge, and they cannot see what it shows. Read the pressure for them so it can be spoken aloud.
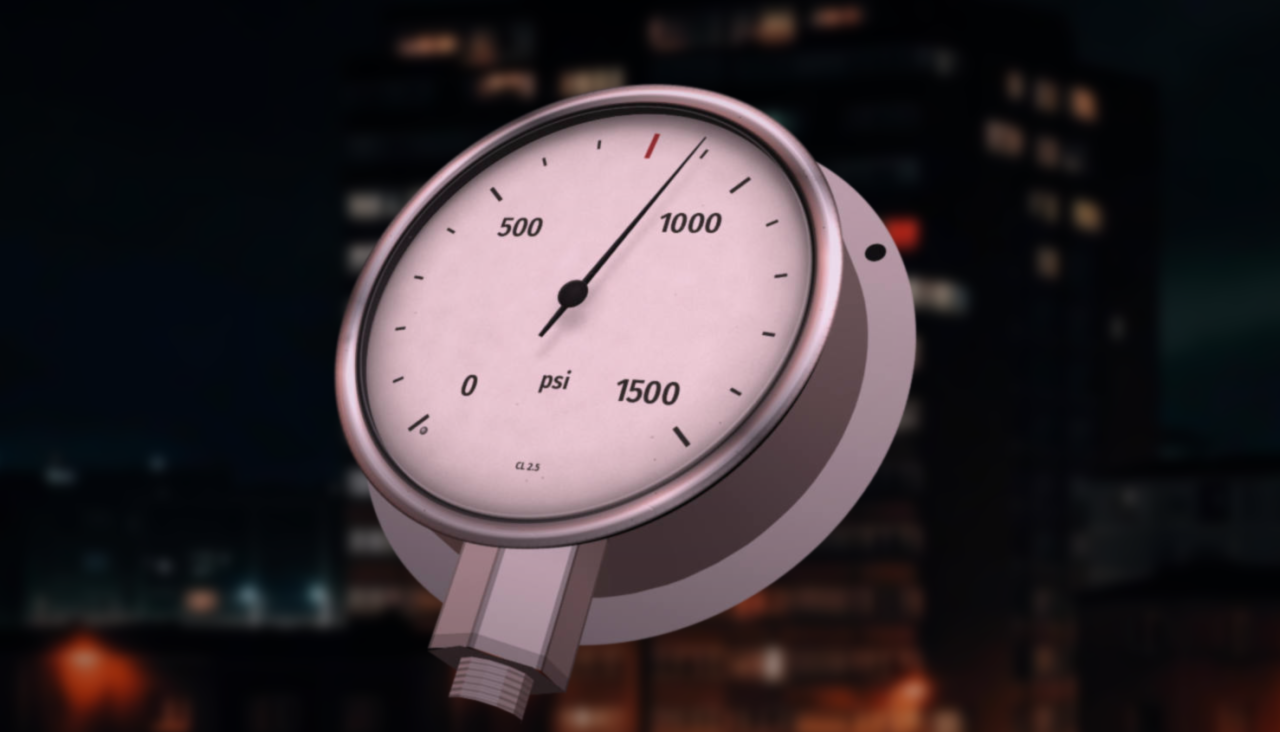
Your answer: 900 psi
